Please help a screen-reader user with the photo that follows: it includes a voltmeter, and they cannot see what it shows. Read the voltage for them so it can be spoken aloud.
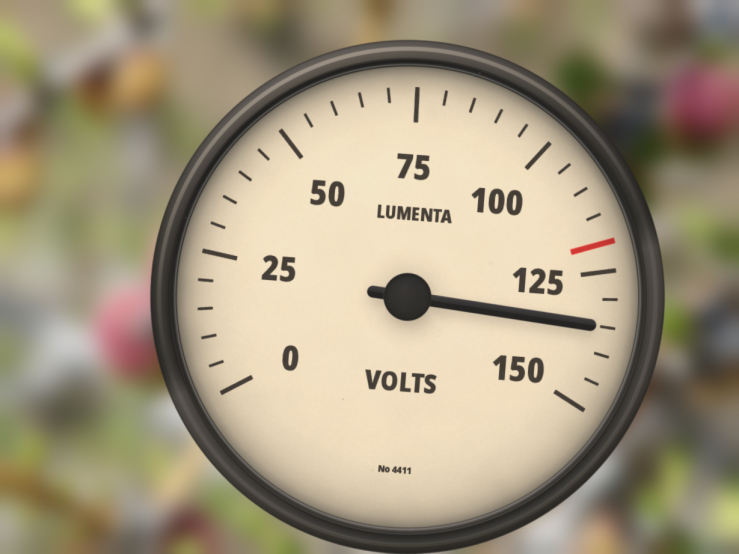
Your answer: 135 V
